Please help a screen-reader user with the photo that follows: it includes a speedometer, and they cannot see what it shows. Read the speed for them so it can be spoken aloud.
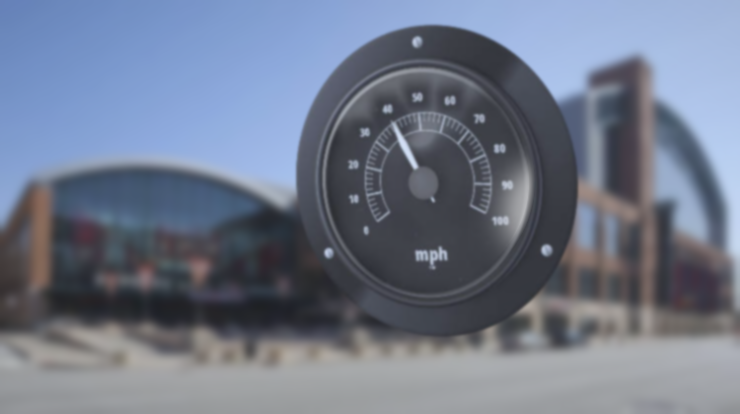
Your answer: 40 mph
